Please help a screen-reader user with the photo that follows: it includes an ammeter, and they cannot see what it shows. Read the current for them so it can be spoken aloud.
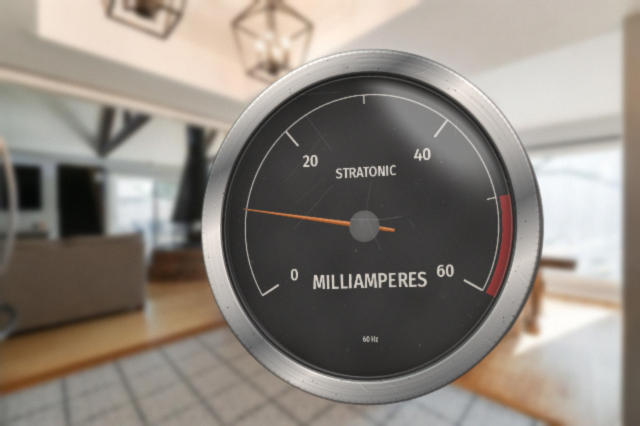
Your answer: 10 mA
